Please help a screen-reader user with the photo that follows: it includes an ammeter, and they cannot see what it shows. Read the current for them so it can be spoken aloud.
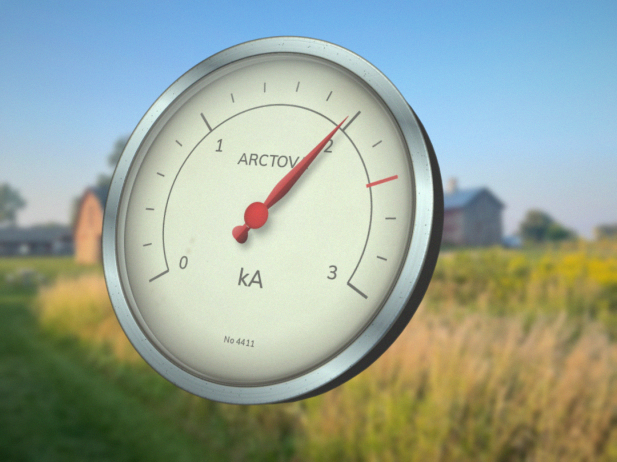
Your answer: 2 kA
